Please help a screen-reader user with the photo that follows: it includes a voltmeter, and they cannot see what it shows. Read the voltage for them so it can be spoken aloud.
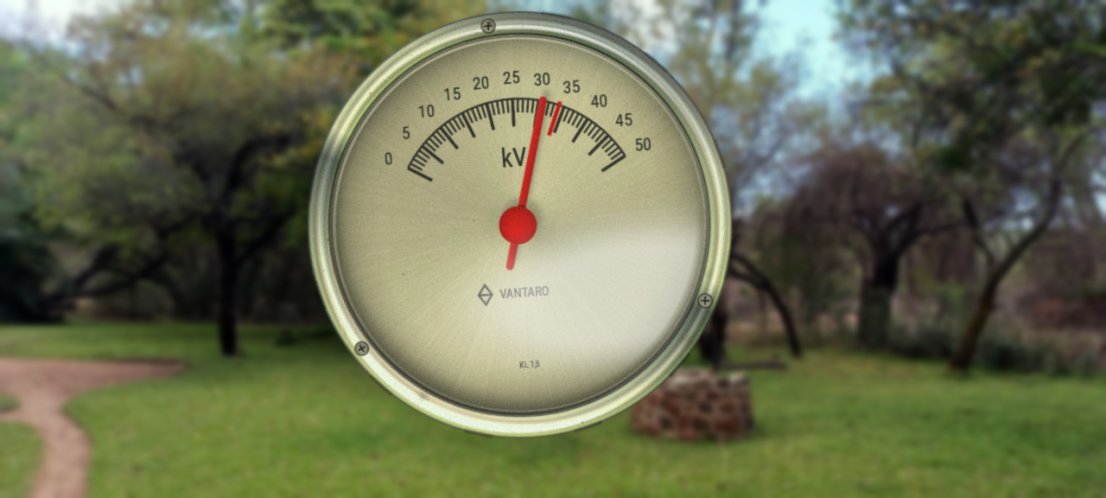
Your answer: 31 kV
